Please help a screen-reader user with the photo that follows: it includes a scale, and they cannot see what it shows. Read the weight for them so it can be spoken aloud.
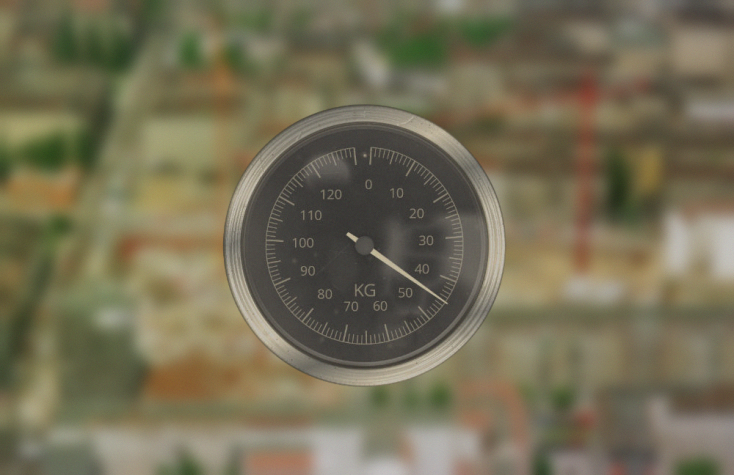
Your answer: 45 kg
